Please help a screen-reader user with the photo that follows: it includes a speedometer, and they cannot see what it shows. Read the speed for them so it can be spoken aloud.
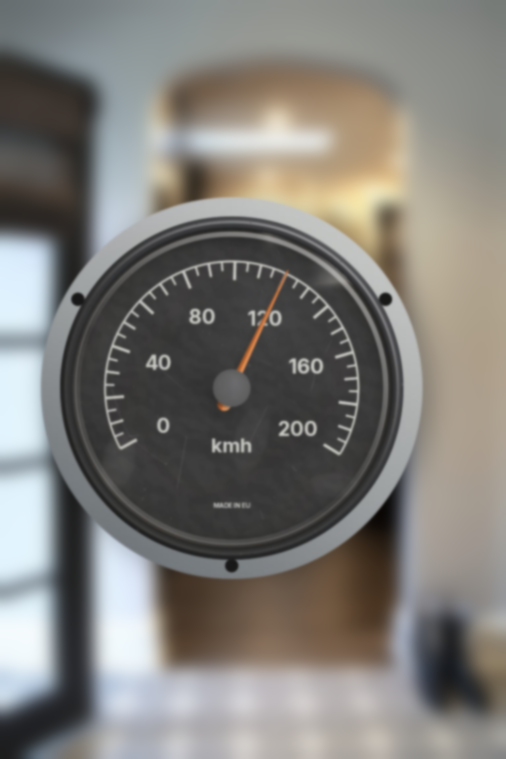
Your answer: 120 km/h
